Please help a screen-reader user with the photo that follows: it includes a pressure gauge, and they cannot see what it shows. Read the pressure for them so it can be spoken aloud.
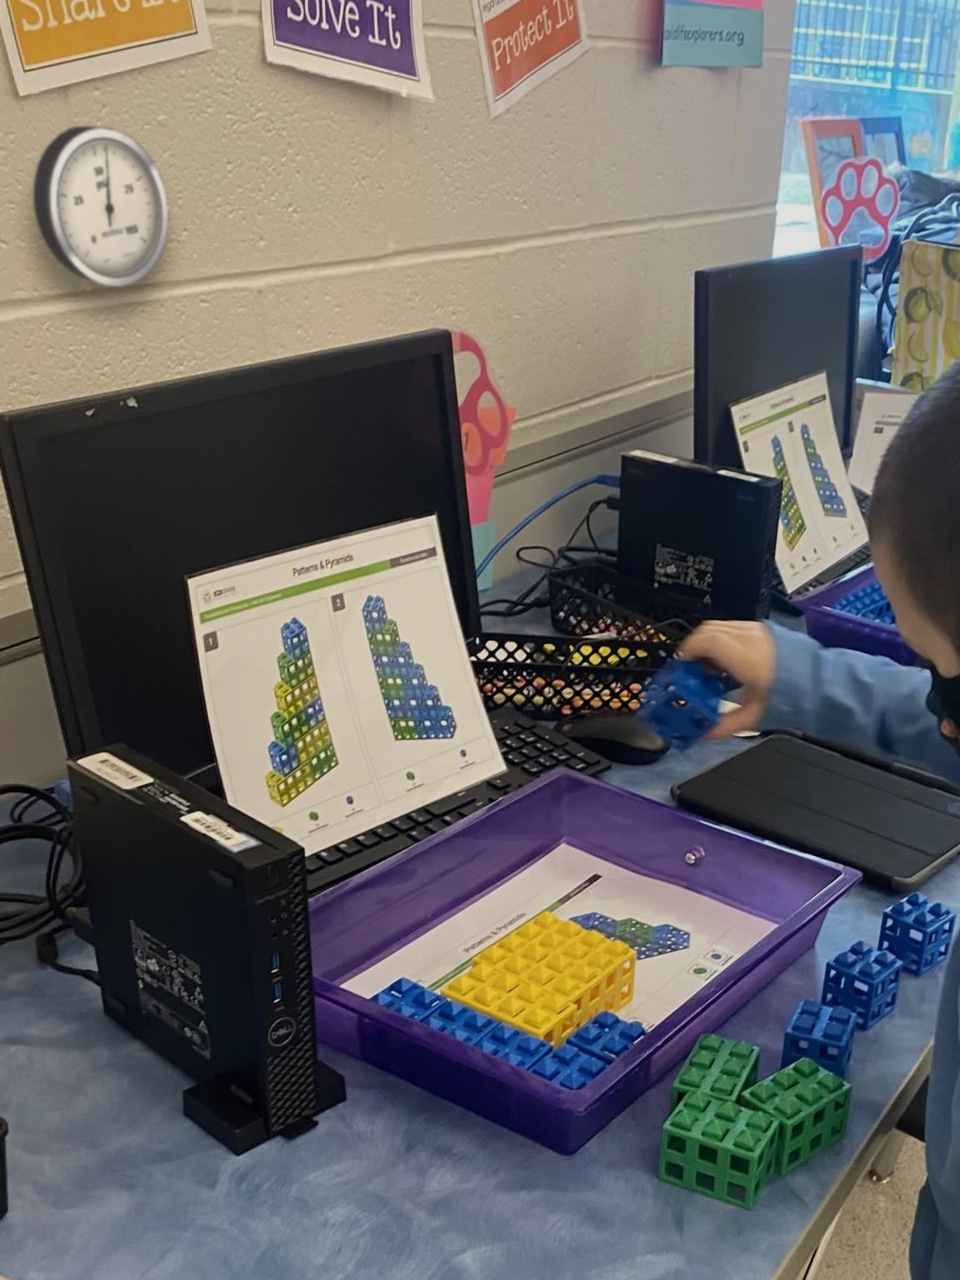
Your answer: 55 psi
